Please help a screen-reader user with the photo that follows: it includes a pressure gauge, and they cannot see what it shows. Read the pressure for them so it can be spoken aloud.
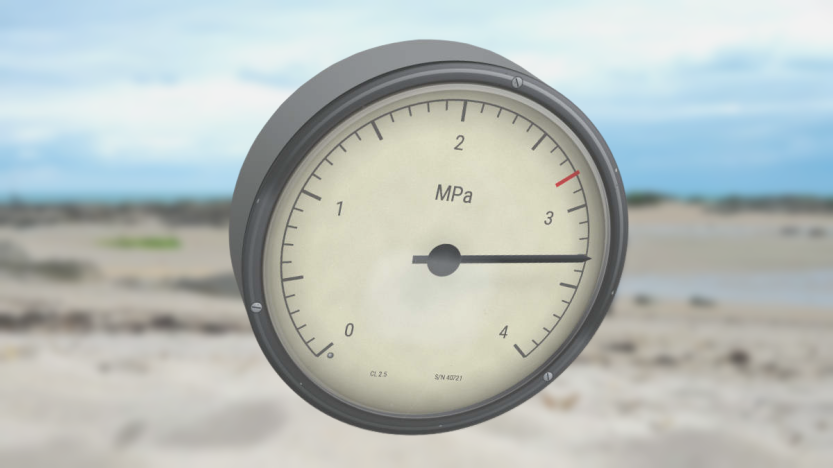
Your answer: 3.3 MPa
